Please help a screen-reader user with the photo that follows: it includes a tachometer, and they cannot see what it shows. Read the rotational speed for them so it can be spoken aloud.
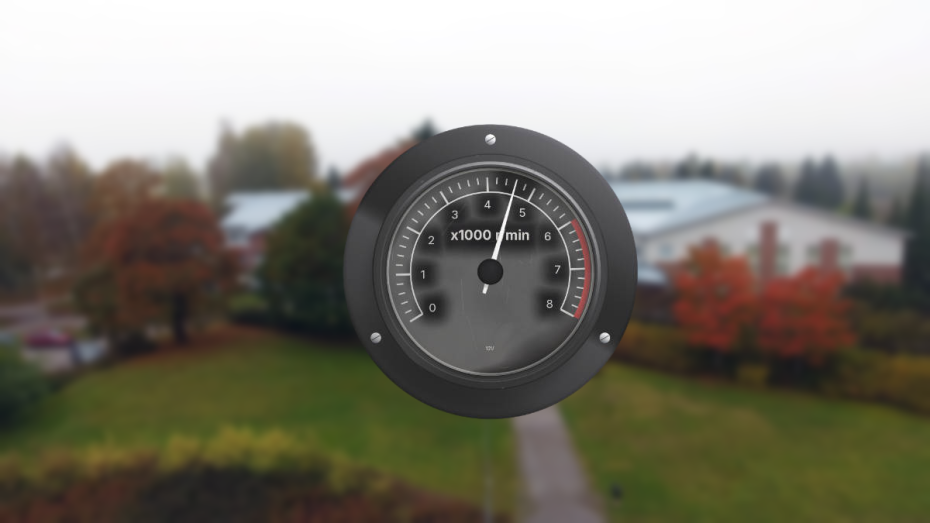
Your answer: 4600 rpm
